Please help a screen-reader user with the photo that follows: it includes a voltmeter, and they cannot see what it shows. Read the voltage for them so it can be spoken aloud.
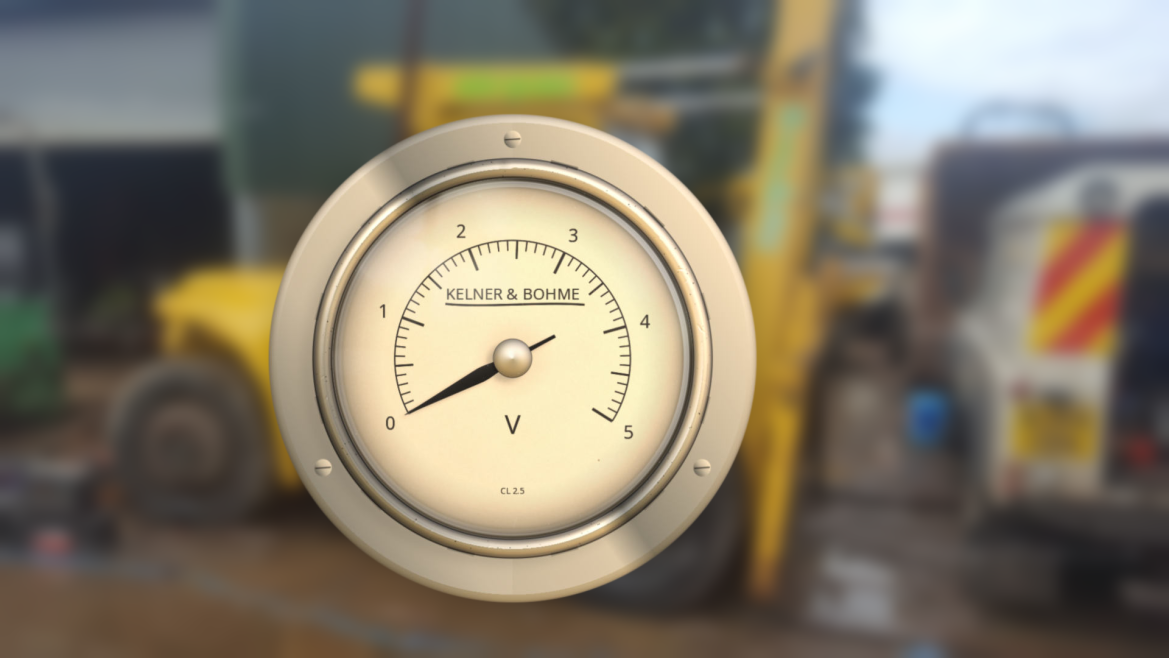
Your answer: 0 V
